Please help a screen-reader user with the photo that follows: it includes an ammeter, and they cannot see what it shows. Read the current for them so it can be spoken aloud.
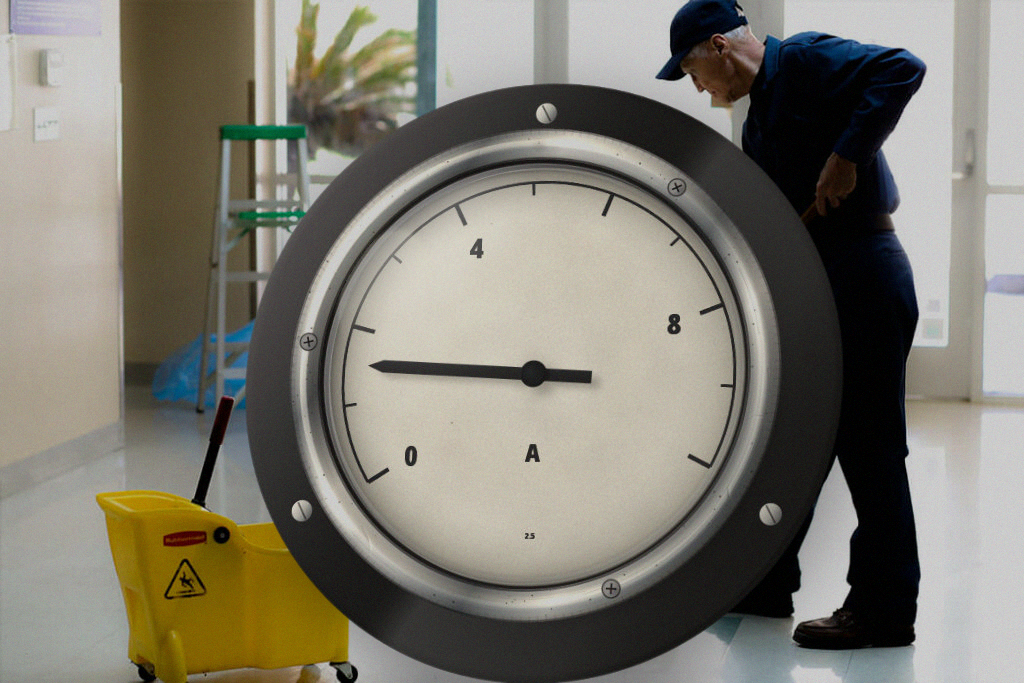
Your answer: 1.5 A
